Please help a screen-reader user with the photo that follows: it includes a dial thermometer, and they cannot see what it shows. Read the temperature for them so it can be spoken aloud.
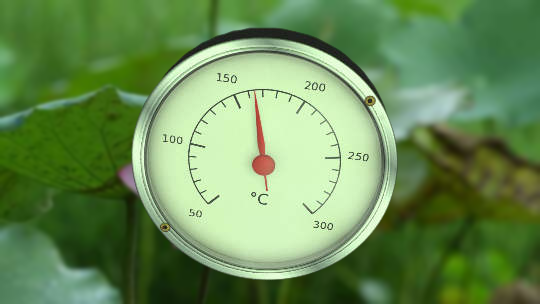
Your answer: 165 °C
